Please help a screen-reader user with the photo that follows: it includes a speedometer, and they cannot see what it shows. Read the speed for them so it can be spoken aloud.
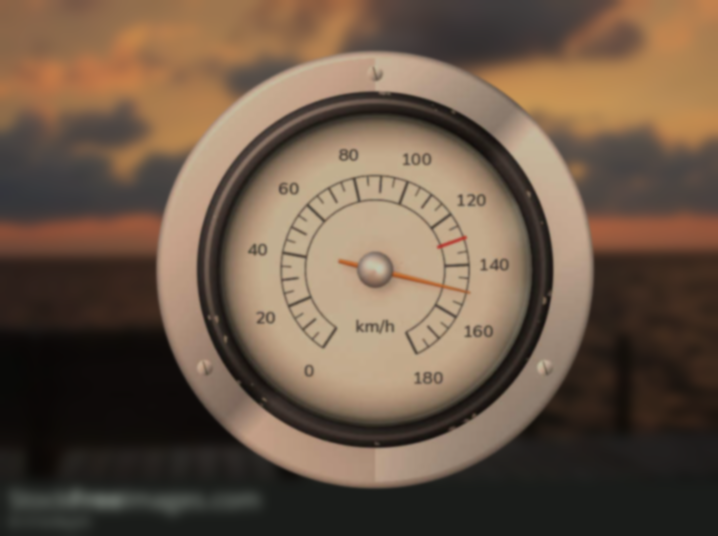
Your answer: 150 km/h
